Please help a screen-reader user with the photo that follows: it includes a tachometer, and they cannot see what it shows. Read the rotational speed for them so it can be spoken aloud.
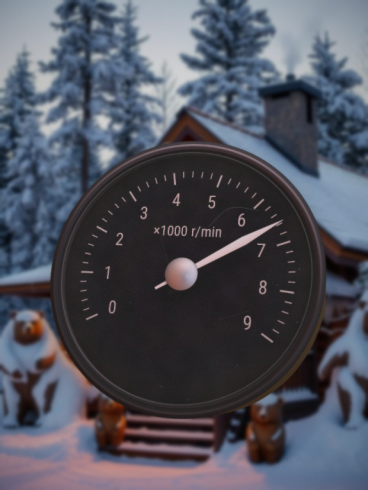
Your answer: 6600 rpm
